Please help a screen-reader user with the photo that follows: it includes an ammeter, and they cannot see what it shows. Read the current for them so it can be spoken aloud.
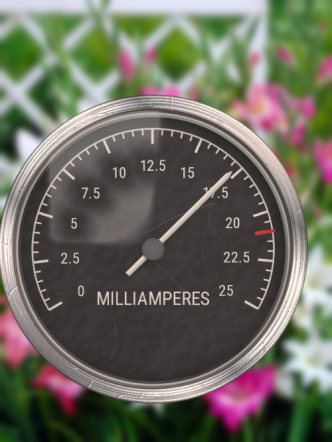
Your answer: 17.25 mA
